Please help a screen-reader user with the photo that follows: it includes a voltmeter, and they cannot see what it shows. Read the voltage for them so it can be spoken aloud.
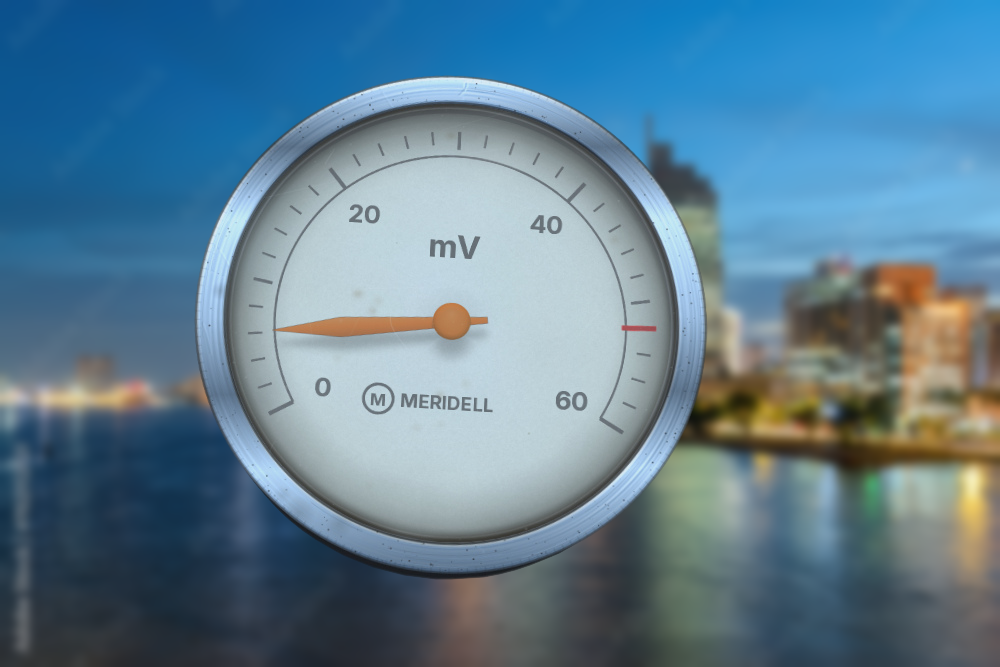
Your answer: 6 mV
